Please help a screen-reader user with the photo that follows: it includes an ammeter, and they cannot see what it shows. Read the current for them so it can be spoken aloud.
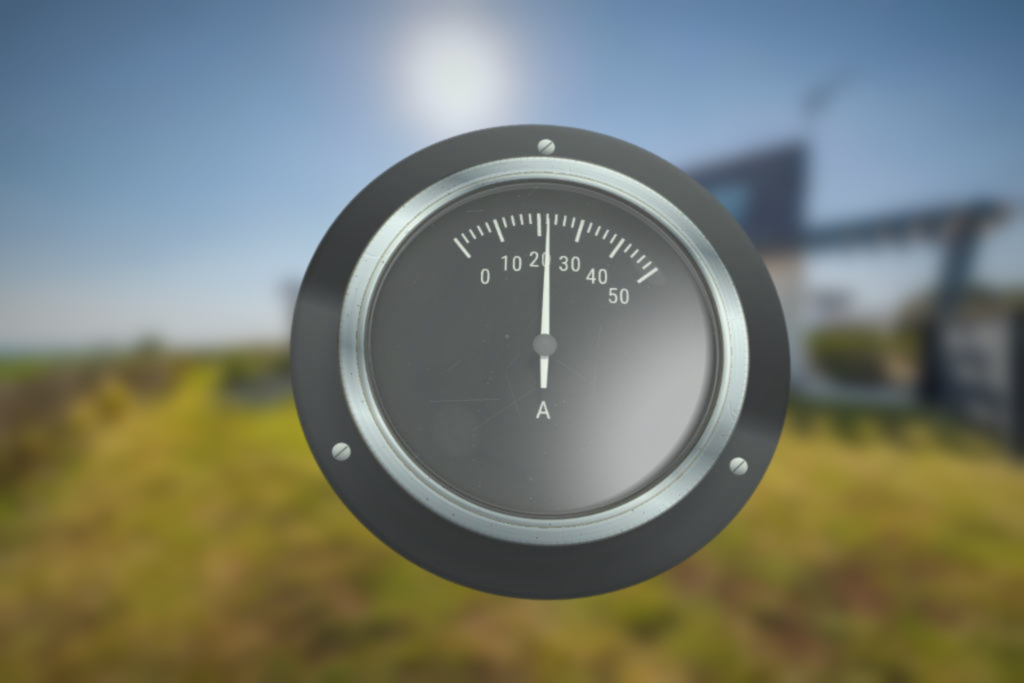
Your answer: 22 A
